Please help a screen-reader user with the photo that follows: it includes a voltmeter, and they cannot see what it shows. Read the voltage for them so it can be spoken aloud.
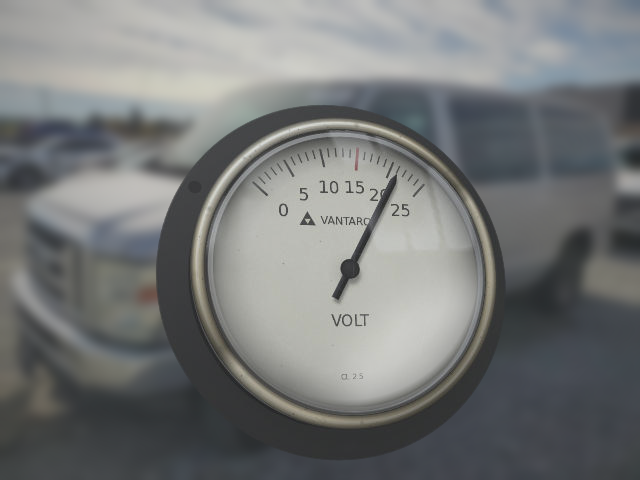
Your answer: 21 V
